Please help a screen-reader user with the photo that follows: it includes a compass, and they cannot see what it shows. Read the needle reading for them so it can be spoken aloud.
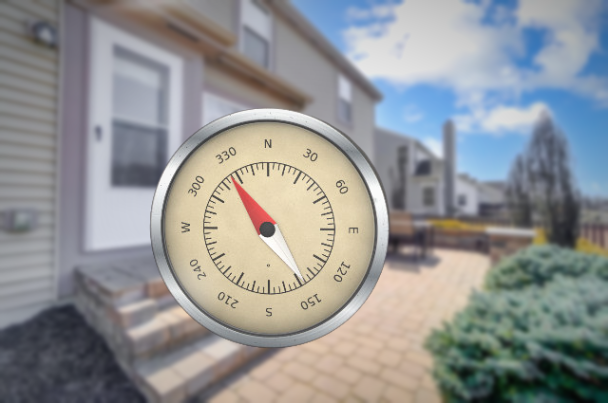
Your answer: 325 °
